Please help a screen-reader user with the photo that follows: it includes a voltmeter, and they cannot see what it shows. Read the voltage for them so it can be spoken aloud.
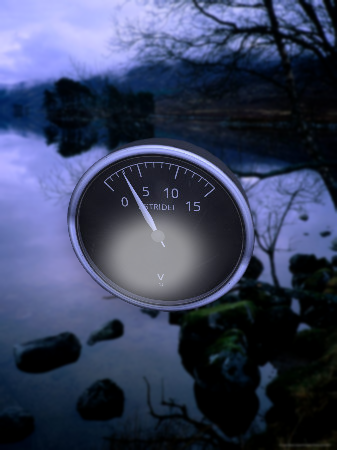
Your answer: 3 V
